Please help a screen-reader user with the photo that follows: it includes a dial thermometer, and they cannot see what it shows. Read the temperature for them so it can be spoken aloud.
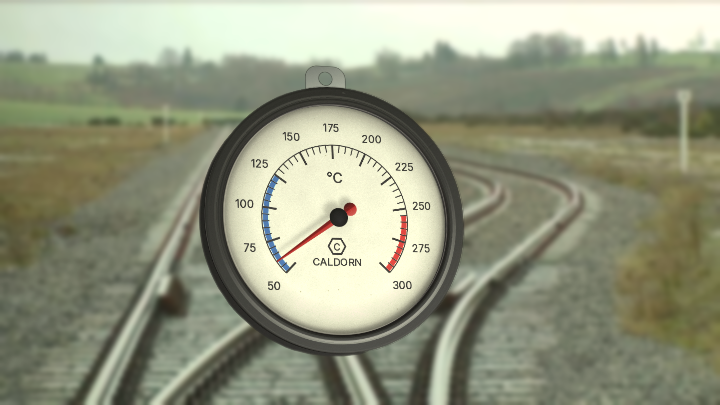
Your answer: 60 °C
